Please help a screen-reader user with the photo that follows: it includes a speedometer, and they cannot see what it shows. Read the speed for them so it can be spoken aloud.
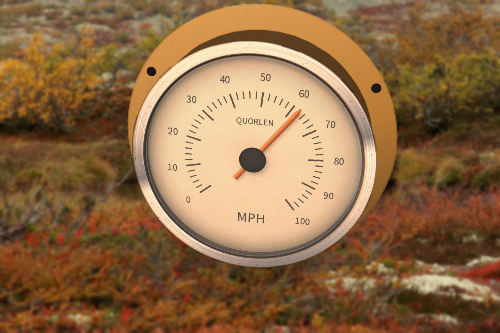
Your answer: 62 mph
